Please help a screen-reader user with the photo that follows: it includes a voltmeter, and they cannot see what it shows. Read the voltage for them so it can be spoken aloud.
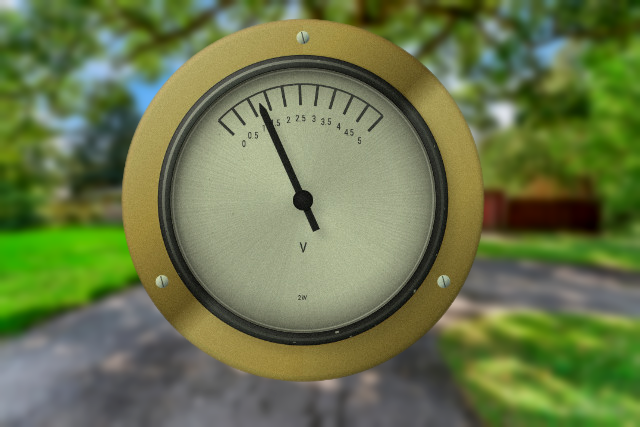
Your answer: 1.25 V
